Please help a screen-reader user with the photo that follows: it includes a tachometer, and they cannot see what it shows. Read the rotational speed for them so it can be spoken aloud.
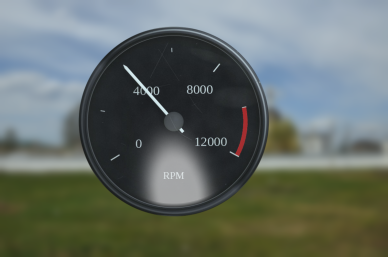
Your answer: 4000 rpm
